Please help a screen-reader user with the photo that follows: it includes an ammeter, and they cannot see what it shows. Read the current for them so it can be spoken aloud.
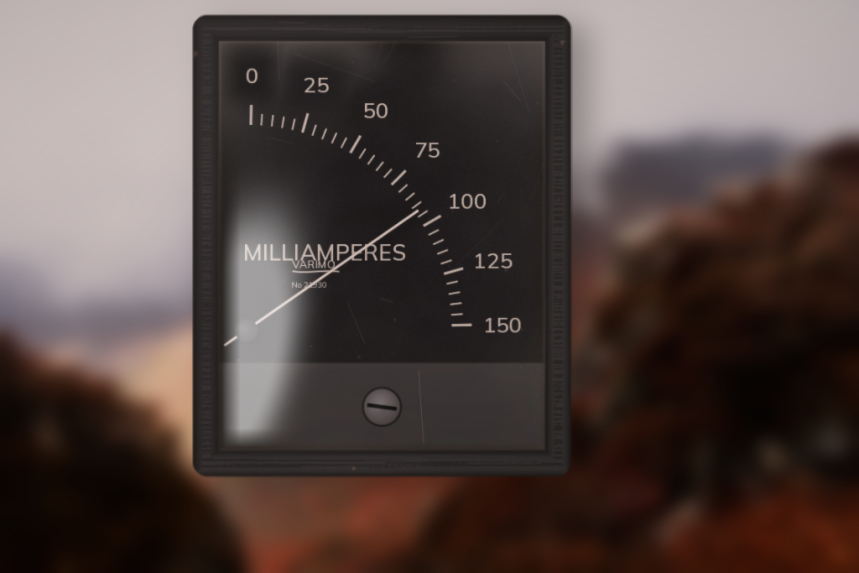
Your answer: 92.5 mA
